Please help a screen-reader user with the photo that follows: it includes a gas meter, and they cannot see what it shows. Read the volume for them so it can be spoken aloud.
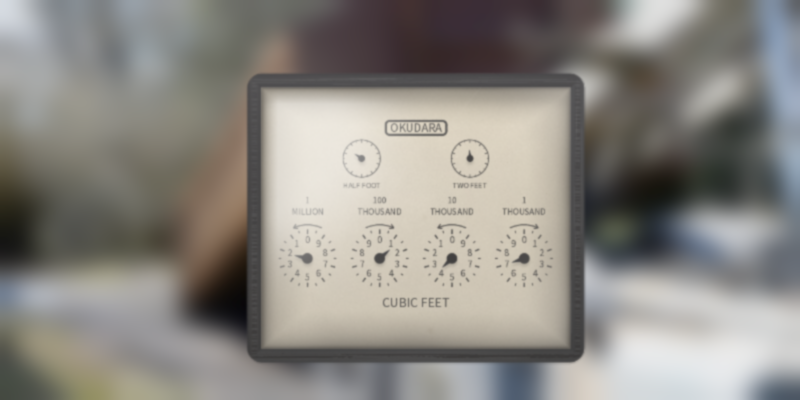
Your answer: 213700 ft³
